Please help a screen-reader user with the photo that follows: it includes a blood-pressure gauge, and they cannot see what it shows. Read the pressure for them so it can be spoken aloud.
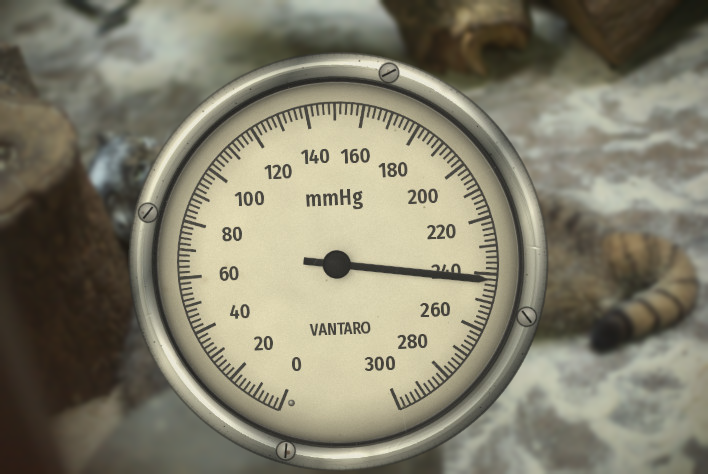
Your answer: 242 mmHg
